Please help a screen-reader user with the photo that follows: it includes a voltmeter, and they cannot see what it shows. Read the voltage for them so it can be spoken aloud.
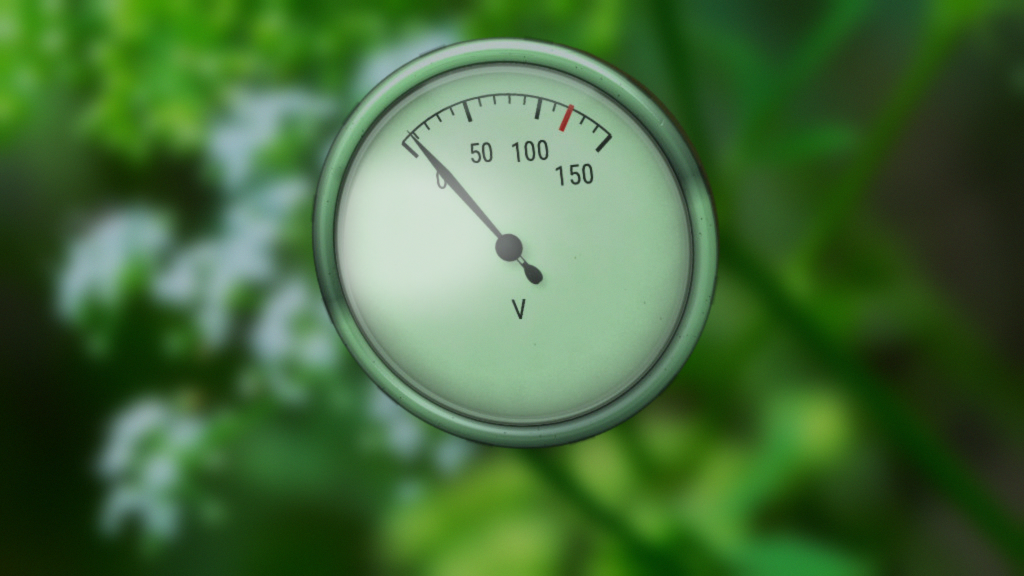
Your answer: 10 V
